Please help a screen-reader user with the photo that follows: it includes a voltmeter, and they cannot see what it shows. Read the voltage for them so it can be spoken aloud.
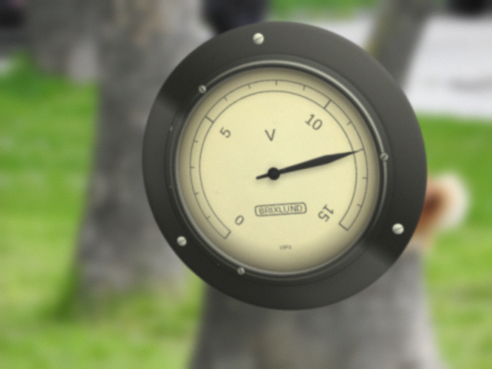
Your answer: 12 V
